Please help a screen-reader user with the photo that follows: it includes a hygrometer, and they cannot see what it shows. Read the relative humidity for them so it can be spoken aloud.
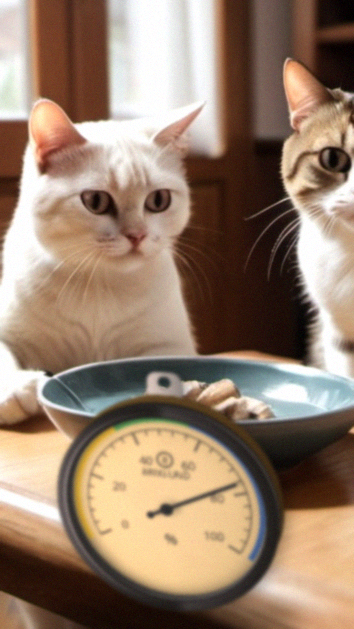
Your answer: 76 %
